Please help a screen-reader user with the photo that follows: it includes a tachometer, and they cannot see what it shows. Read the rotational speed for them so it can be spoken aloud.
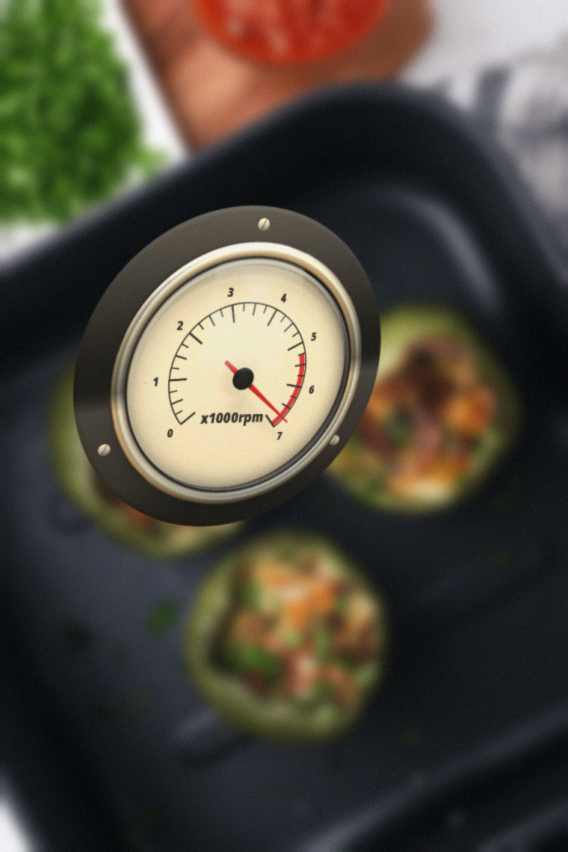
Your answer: 6750 rpm
